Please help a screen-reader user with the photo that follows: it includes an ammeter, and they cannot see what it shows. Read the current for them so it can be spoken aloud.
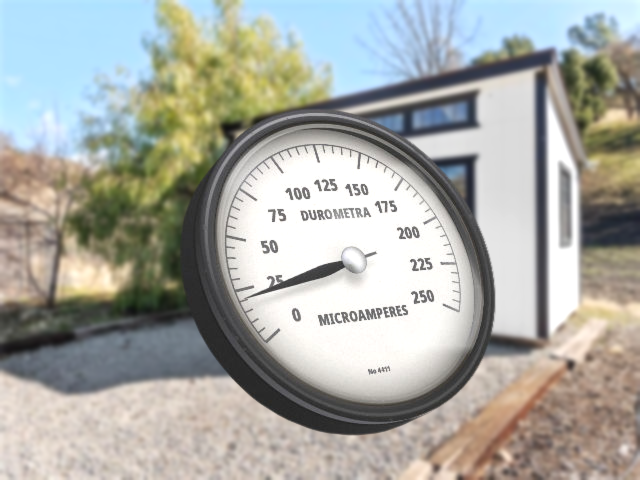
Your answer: 20 µA
